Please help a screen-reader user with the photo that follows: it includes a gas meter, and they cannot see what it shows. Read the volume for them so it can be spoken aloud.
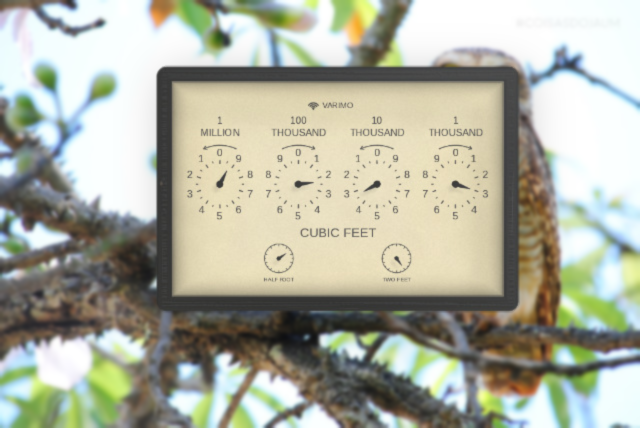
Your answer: 923300 ft³
